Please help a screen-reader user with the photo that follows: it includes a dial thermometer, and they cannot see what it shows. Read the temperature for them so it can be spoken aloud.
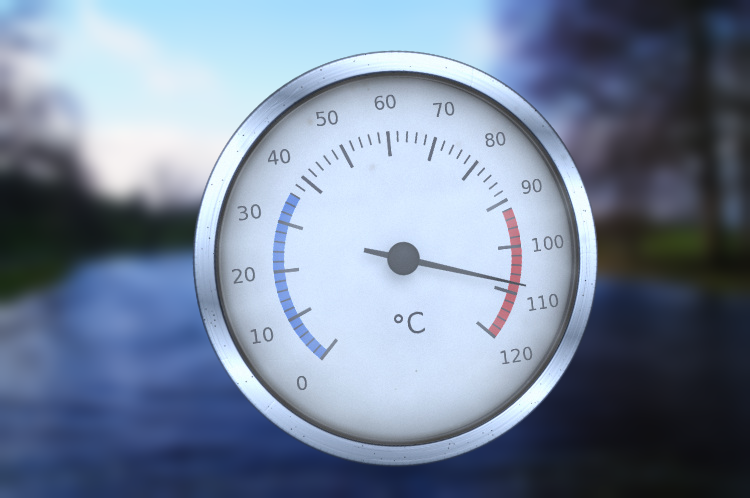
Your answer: 108 °C
